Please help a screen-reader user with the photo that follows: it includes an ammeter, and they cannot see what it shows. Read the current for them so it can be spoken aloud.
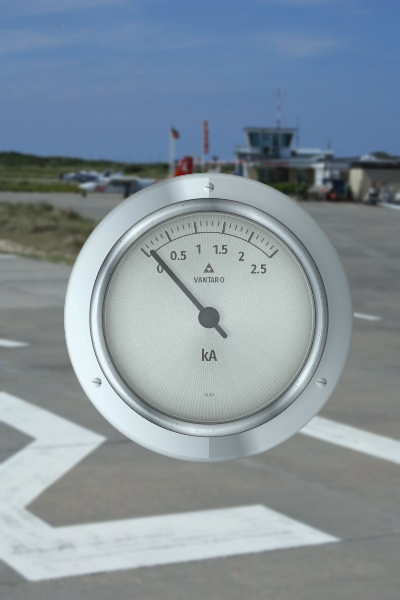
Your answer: 0.1 kA
